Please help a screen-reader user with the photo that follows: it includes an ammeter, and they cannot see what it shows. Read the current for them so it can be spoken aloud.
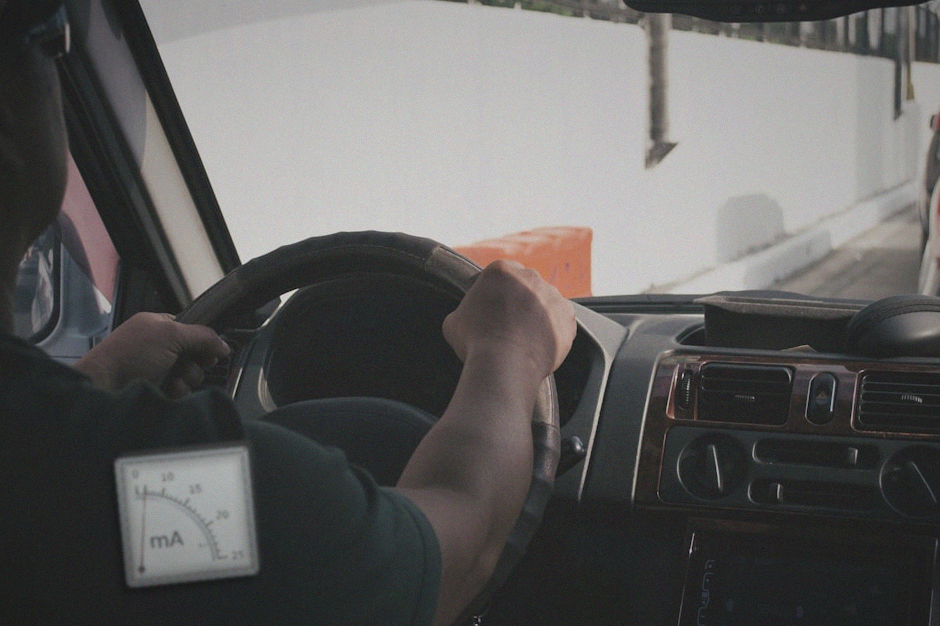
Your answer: 5 mA
